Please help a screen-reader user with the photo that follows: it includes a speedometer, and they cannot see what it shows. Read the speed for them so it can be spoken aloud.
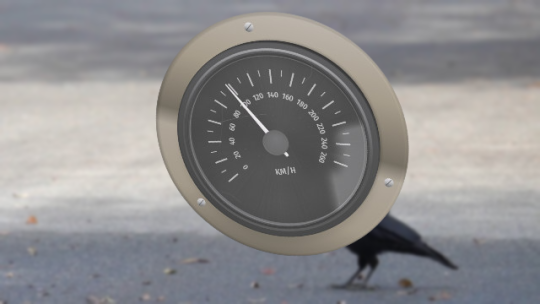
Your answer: 100 km/h
